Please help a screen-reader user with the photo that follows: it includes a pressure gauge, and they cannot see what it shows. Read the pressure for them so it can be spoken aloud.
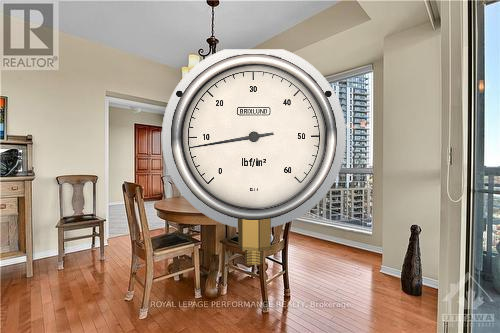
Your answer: 8 psi
